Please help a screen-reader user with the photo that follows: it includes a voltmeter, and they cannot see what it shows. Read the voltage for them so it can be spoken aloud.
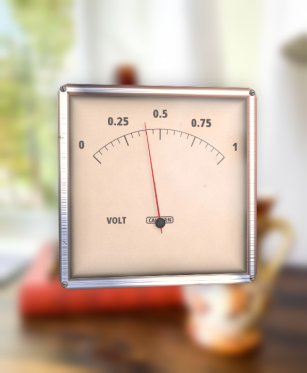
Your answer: 0.4 V
